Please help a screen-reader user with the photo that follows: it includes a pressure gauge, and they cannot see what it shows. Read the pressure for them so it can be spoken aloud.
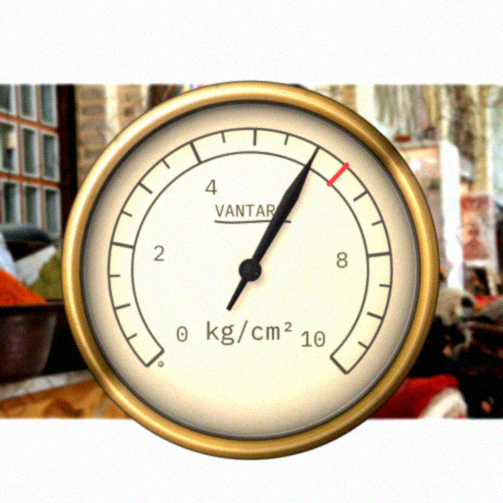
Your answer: 6 kg/cm²
